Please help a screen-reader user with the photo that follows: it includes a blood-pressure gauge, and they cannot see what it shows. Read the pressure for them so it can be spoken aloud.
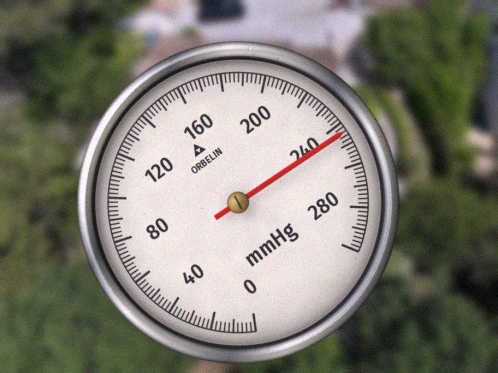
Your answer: 244 mmHg
